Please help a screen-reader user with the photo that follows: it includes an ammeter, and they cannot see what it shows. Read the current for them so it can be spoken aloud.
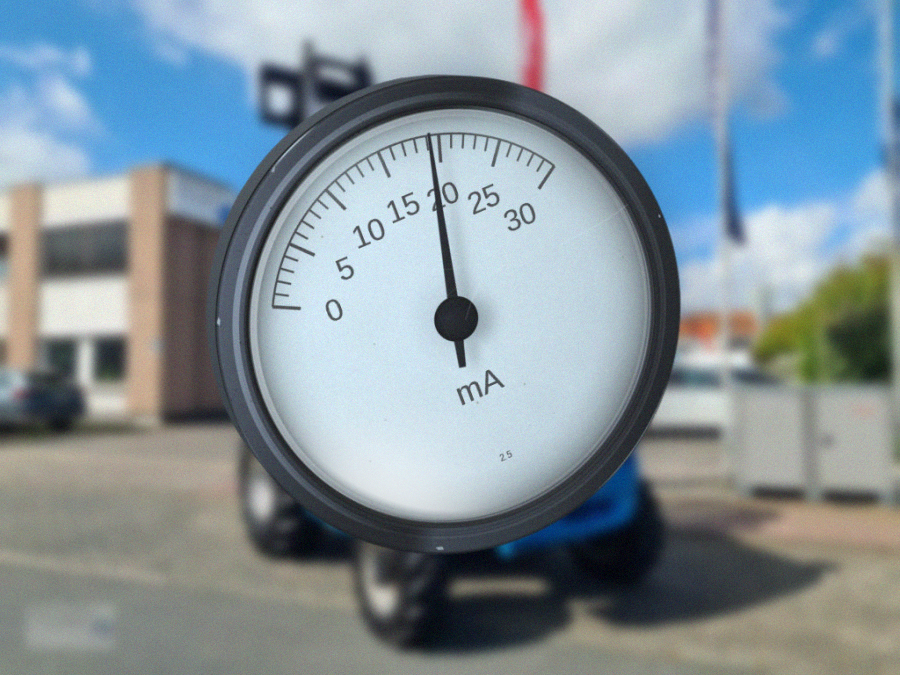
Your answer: 19 mA
